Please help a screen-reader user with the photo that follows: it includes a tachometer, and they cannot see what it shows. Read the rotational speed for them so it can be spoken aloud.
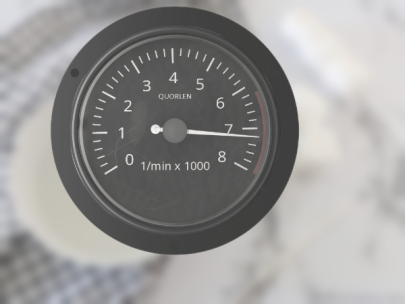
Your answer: 7200 rpm
